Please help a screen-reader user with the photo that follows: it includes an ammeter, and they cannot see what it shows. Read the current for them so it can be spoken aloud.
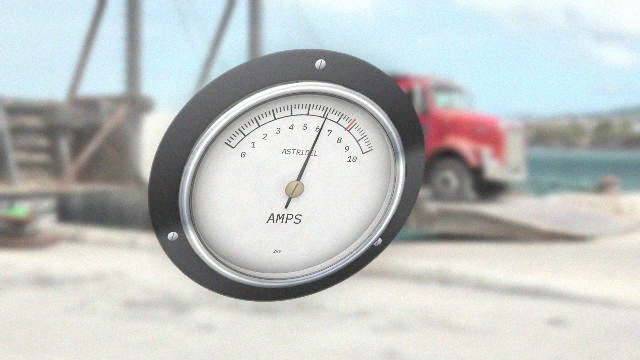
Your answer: 6 A
